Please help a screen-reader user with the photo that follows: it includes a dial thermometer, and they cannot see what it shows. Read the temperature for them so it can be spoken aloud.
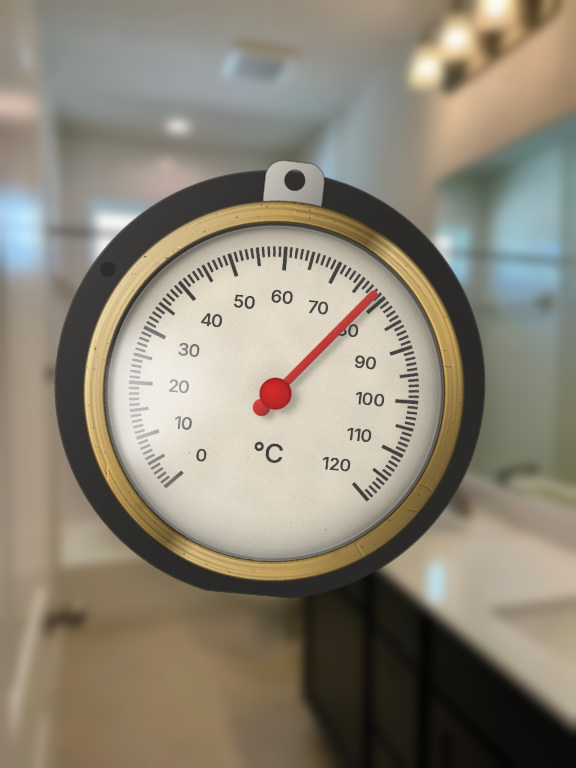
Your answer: 78 °C
